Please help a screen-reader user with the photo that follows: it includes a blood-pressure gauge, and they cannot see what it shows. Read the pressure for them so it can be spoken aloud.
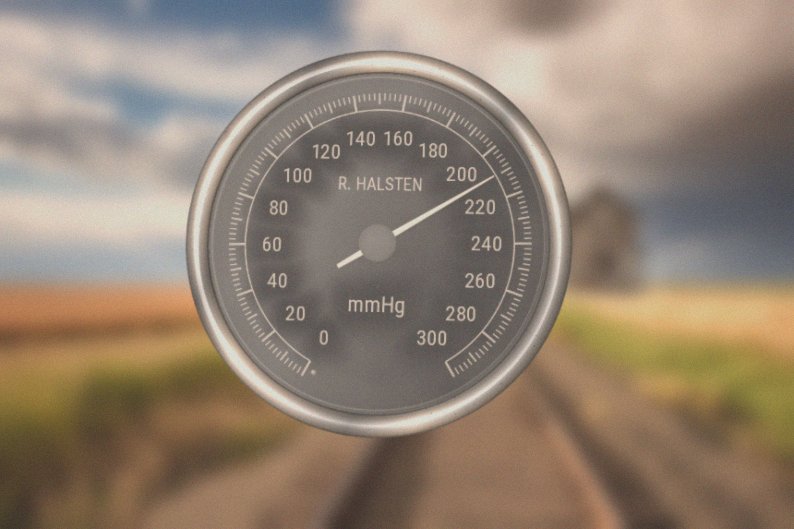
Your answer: 210 mmHg
